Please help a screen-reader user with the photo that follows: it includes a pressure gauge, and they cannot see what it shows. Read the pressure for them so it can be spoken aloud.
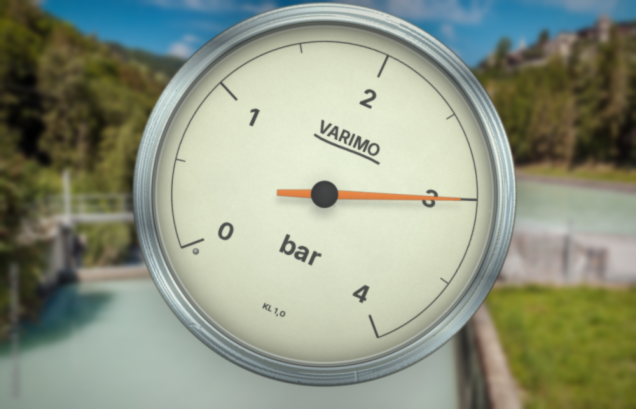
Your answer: 3 bar
